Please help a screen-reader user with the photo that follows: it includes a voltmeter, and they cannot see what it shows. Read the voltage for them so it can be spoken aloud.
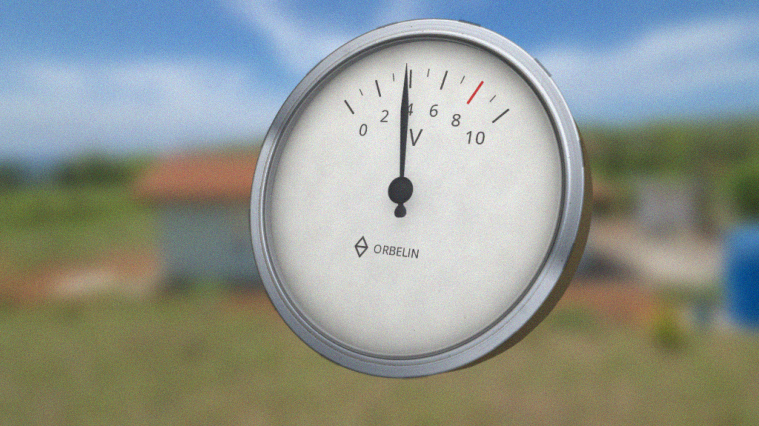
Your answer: 4 V
